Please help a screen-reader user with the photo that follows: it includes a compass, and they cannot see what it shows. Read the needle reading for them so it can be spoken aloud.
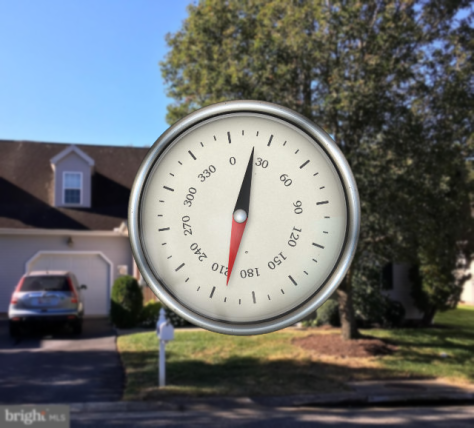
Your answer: 200 °
